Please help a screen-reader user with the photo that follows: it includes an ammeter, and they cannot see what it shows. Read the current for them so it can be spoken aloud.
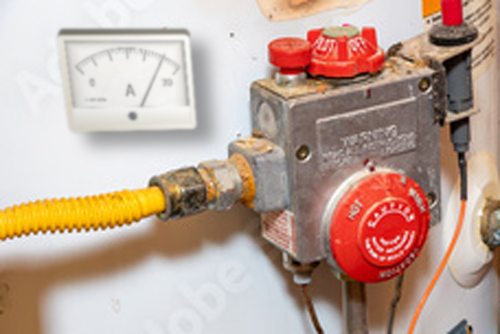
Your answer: 25 A
